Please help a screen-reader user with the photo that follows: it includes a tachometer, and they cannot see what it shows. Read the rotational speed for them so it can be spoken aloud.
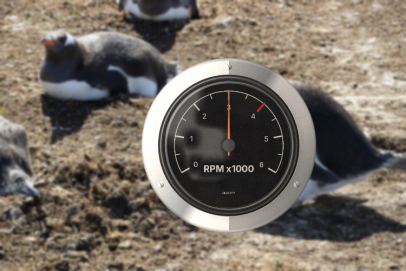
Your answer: 3000 rpm
